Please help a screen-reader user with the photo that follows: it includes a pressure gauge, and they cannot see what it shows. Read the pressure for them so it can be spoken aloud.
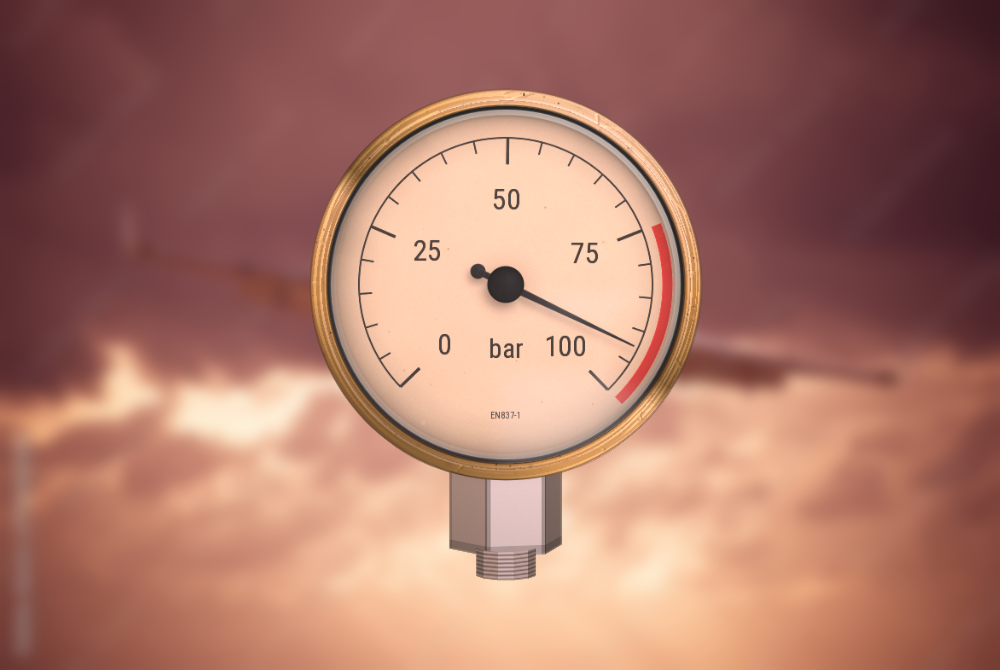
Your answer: 92.5 bar
